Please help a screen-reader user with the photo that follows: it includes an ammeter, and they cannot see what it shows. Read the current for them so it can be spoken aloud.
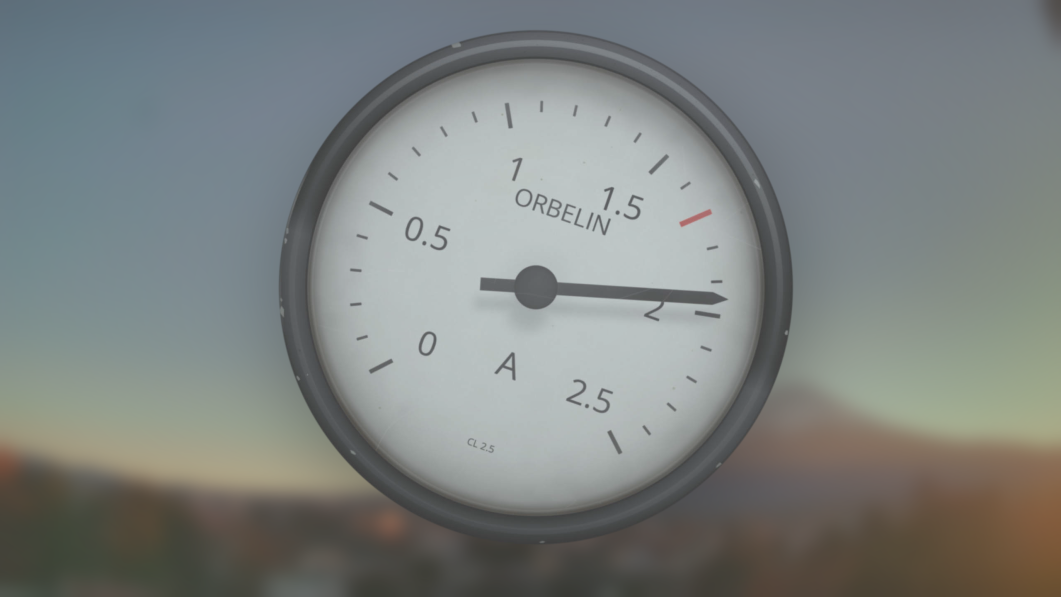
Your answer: 1.95 A
